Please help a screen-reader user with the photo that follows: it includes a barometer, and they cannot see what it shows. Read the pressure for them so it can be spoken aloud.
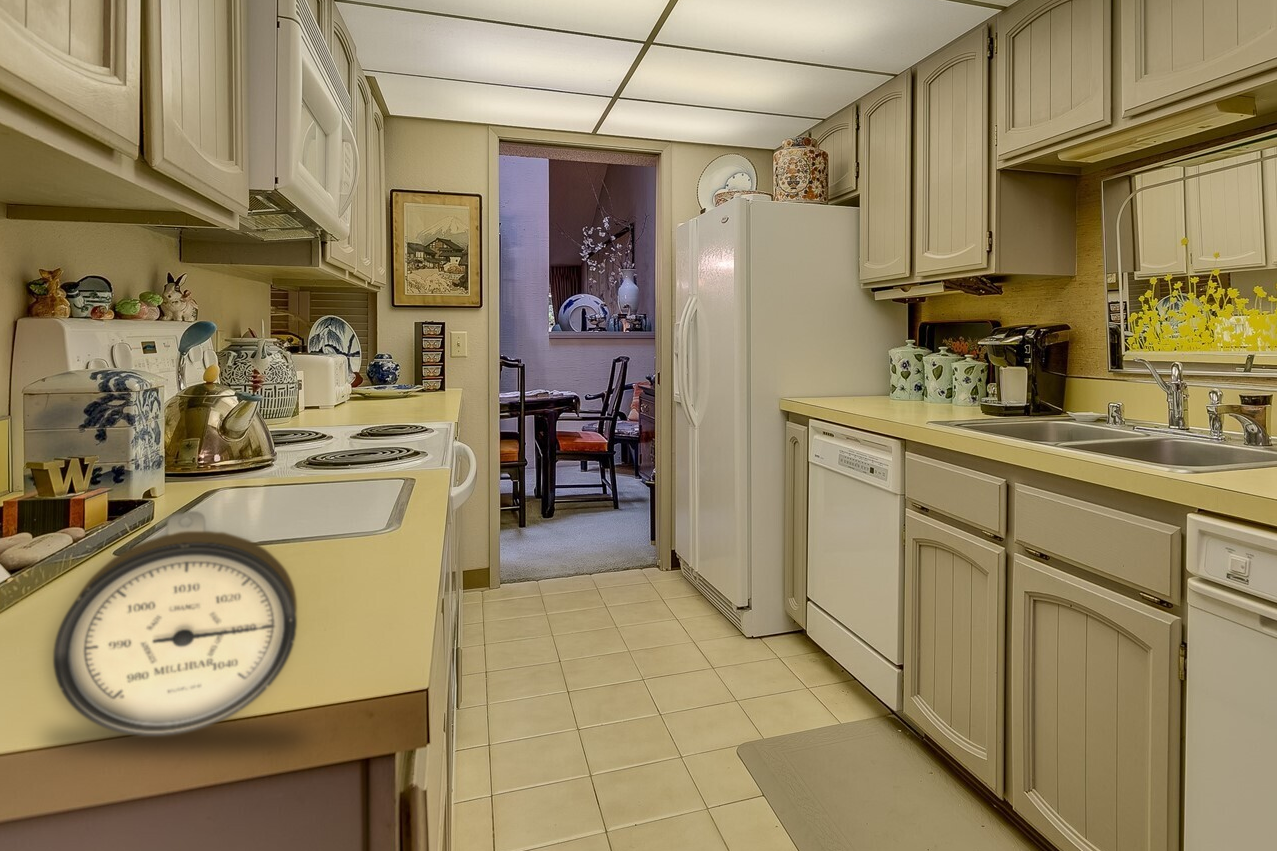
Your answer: 1030 mbar
